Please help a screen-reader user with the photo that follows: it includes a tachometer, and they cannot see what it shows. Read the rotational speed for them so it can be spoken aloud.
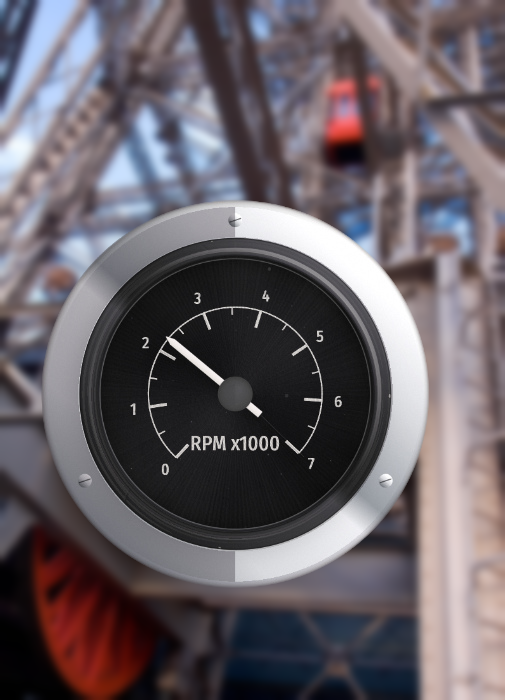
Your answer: 2250 rpm
